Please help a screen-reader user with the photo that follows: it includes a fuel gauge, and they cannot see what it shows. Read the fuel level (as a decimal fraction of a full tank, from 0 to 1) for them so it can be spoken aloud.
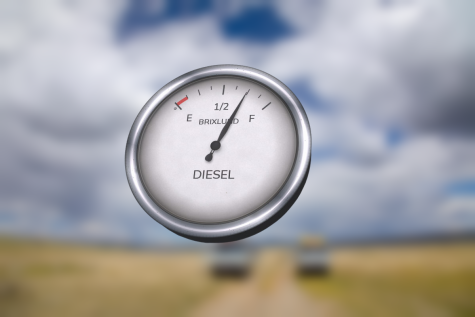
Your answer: 0.75
